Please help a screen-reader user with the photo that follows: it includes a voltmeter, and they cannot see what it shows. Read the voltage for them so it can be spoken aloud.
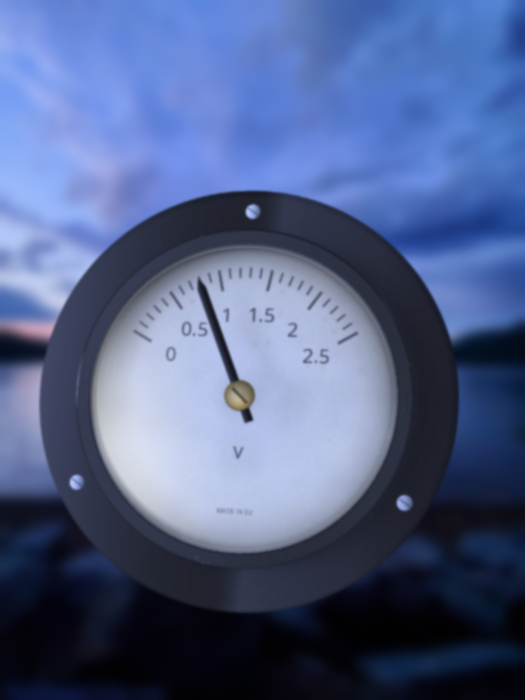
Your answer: 0.8 V
